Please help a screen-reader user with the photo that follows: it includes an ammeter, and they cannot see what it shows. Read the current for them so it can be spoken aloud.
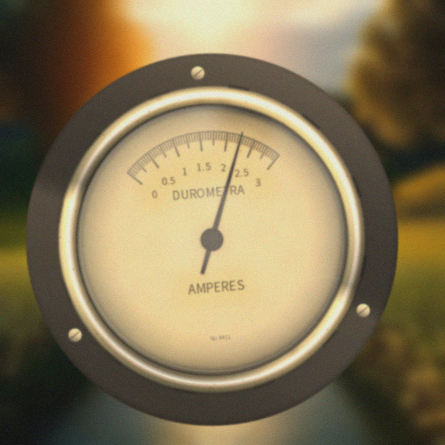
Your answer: 2.25 A
